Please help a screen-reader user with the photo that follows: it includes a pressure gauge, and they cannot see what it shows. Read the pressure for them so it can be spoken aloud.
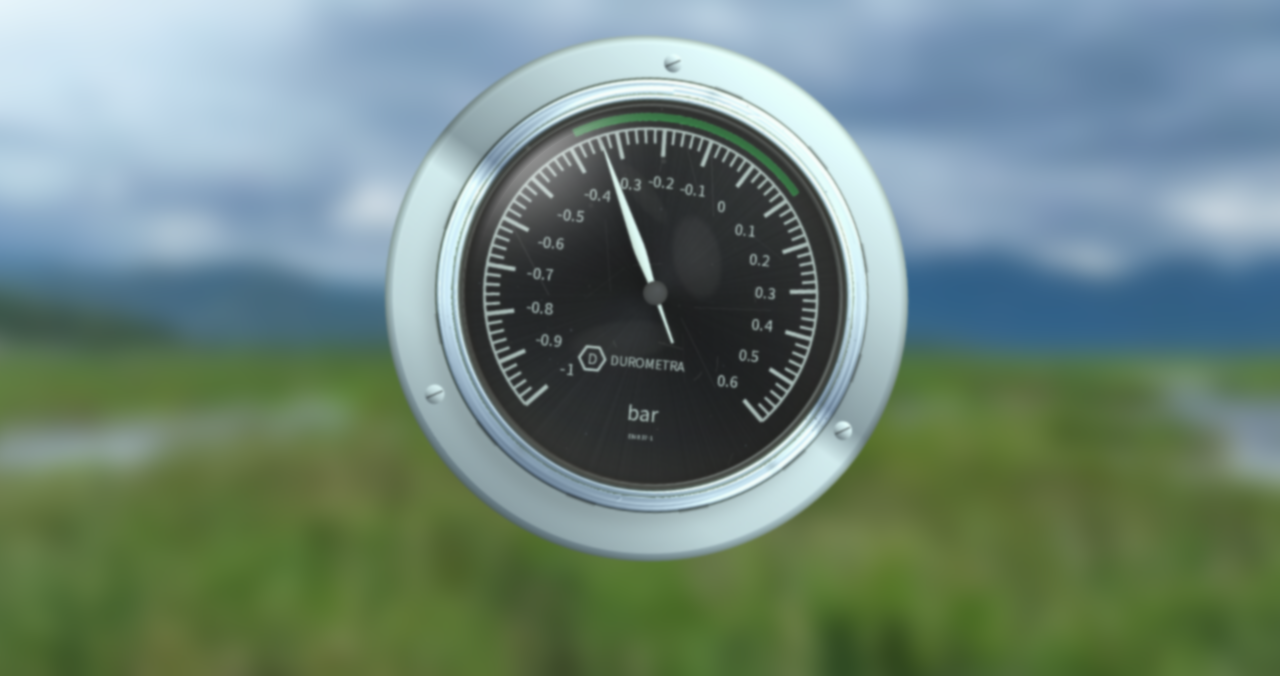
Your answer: -0.34 bar
